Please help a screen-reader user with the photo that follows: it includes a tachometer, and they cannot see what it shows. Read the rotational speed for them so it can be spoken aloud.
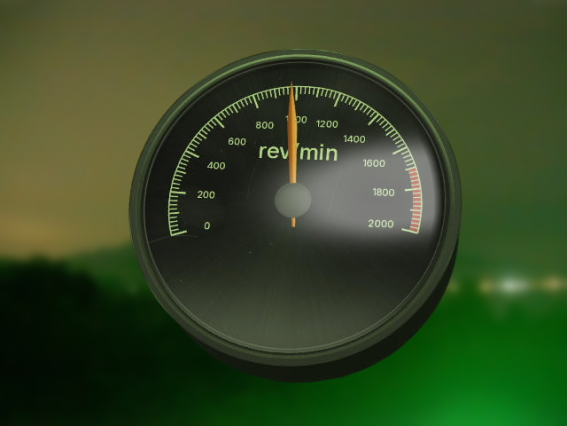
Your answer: 980 rpm
